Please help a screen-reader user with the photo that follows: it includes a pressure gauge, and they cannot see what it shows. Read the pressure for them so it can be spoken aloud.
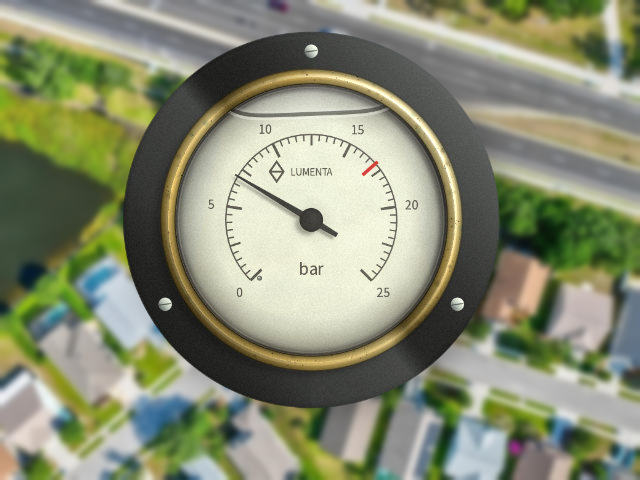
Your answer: 7 bar
